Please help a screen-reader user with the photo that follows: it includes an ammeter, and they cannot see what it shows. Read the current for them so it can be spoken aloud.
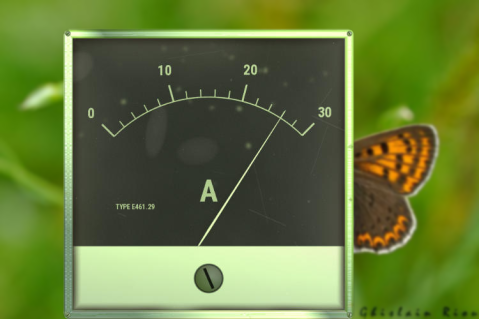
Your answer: 26 A
